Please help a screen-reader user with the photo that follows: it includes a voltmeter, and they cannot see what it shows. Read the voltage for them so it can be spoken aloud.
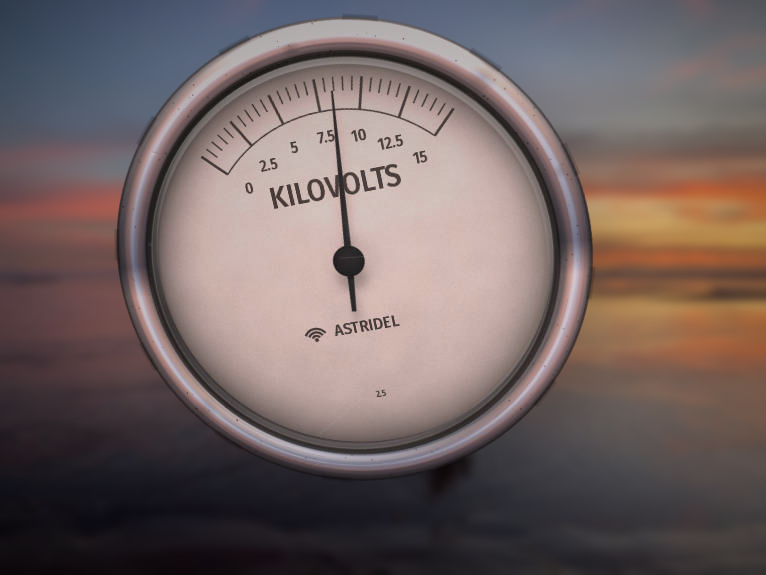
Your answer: 8.5 kV
